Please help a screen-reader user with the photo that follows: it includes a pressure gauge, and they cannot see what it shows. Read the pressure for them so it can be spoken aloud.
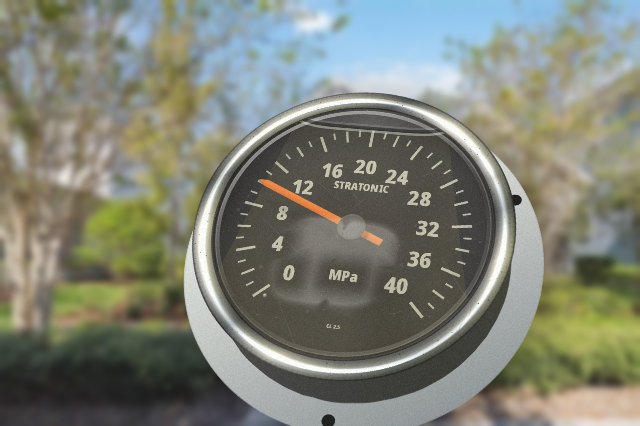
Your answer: 10 MPa
